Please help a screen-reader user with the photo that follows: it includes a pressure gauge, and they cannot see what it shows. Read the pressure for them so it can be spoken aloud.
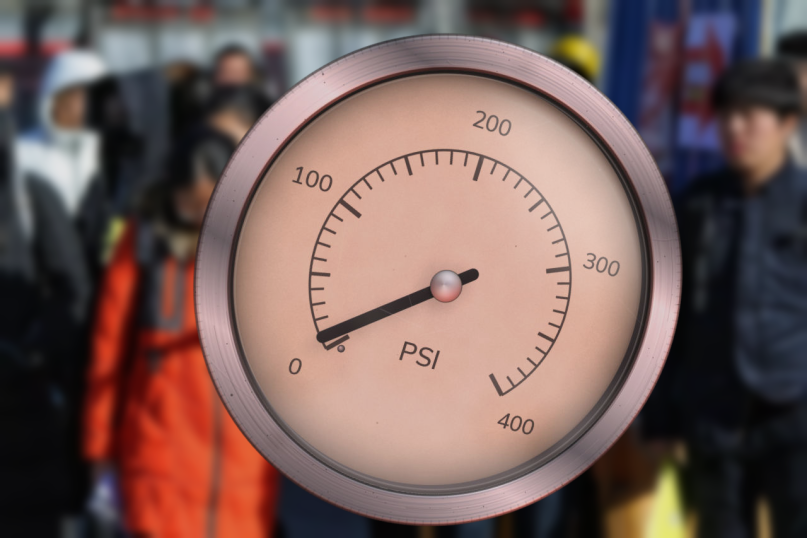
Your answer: 10 psi
